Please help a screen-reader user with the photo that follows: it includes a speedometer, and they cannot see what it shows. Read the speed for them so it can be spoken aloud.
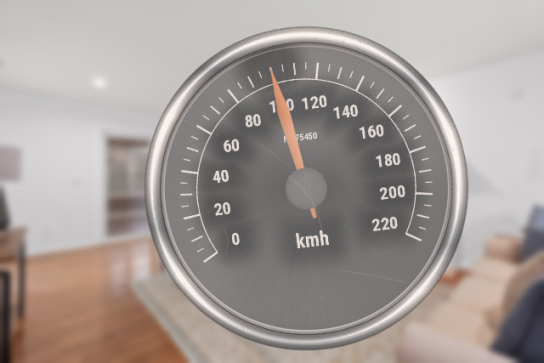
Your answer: 100 km/h
